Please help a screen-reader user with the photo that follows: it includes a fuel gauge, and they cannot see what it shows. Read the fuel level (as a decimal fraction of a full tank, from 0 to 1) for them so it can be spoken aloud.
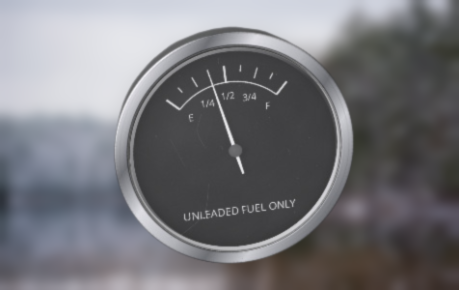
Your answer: 0.375
